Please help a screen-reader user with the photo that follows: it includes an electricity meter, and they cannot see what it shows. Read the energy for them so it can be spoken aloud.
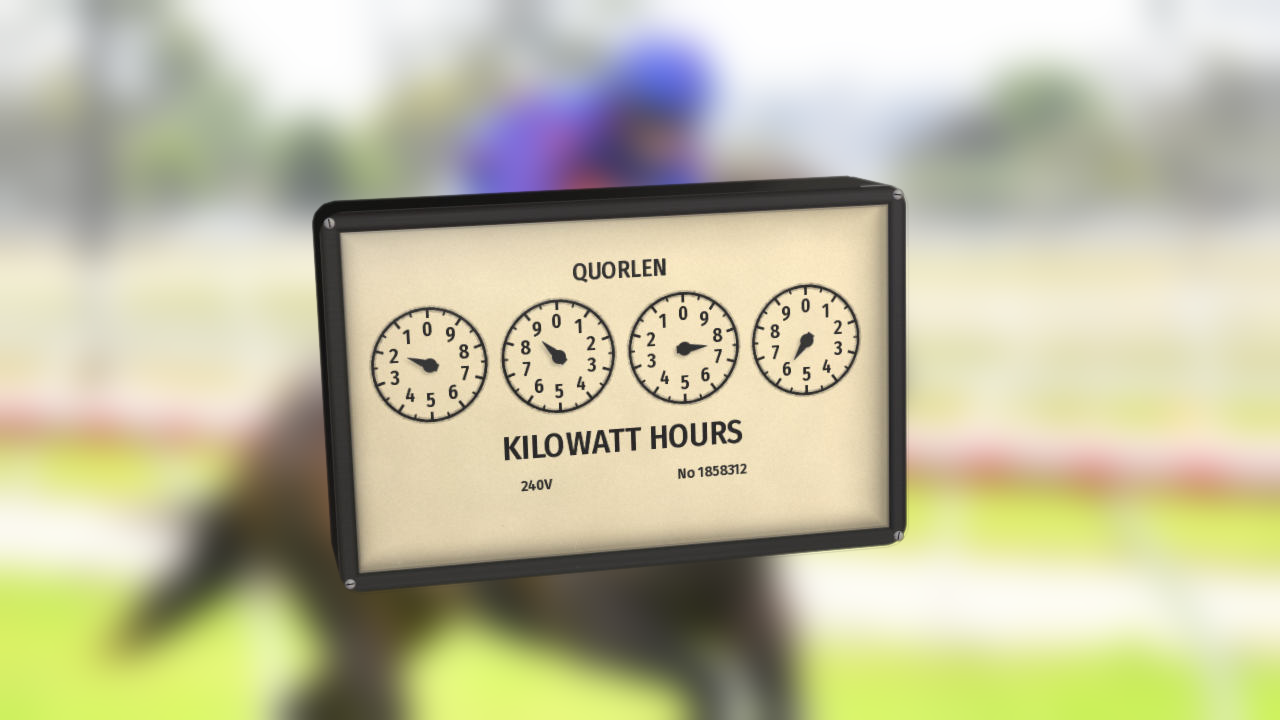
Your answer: 1876 kWh
